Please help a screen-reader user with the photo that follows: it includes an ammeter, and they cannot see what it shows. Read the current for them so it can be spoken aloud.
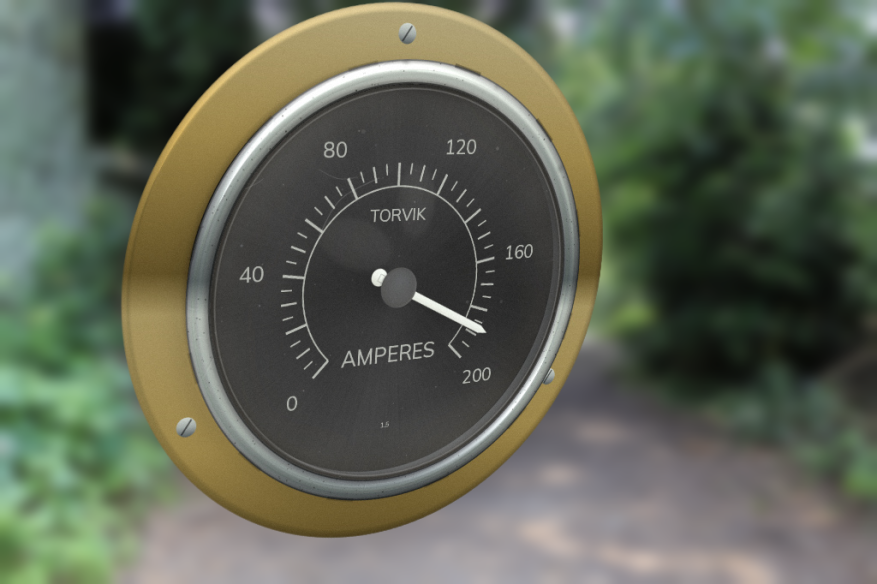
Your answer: 187.5 A
